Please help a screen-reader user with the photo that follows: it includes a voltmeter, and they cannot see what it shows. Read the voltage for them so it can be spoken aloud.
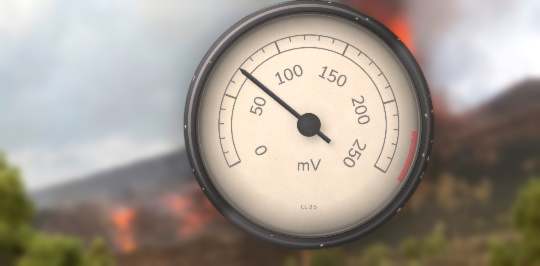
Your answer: 70 mV
